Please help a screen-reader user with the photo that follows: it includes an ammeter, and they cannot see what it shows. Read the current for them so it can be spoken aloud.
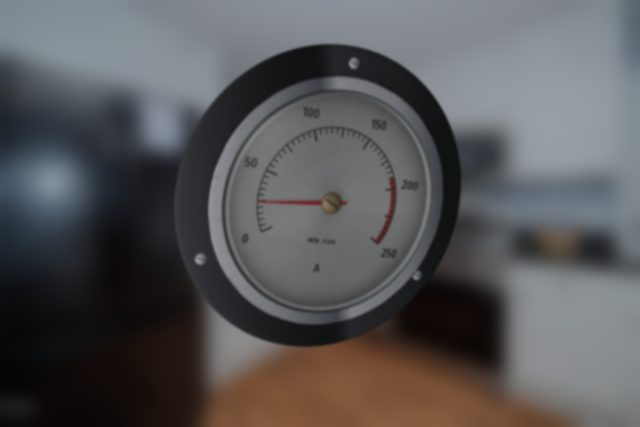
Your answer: 25 A
